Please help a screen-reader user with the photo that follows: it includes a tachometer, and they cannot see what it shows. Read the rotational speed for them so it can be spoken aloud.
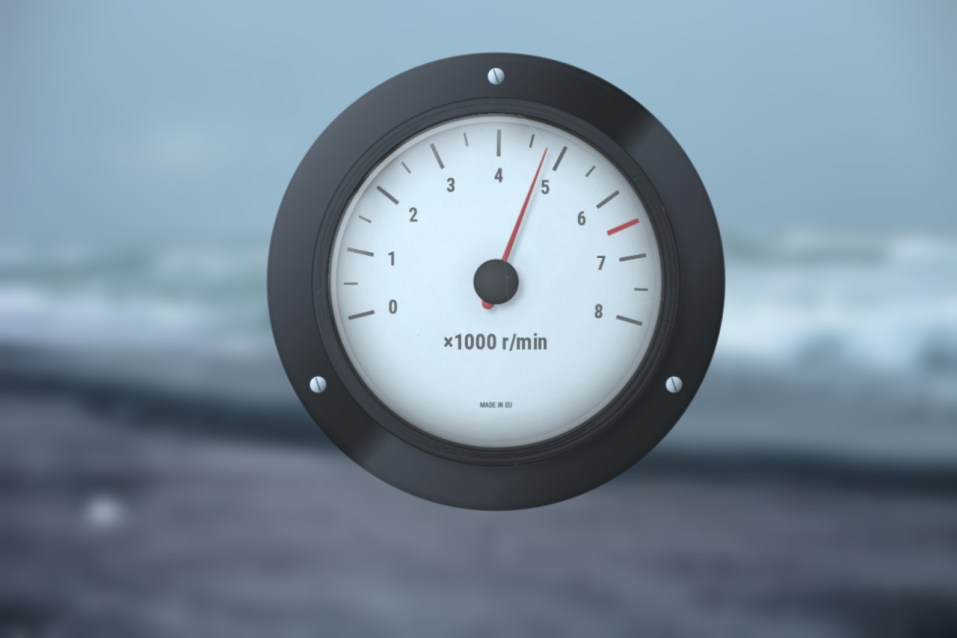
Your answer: 4750 rpm
